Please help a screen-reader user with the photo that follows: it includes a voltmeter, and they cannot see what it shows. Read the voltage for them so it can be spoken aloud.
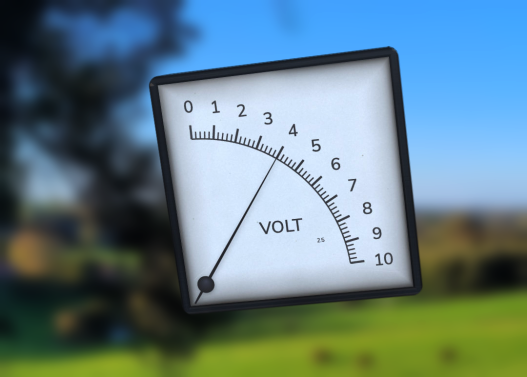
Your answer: 4 V
